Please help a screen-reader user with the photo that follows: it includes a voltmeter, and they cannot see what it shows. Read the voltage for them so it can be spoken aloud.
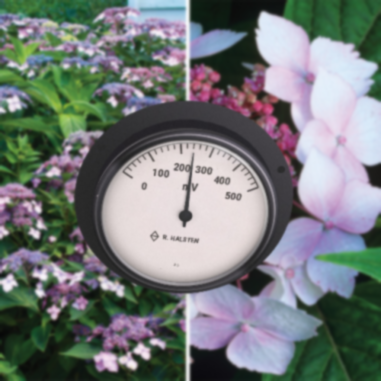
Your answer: 240 mV
